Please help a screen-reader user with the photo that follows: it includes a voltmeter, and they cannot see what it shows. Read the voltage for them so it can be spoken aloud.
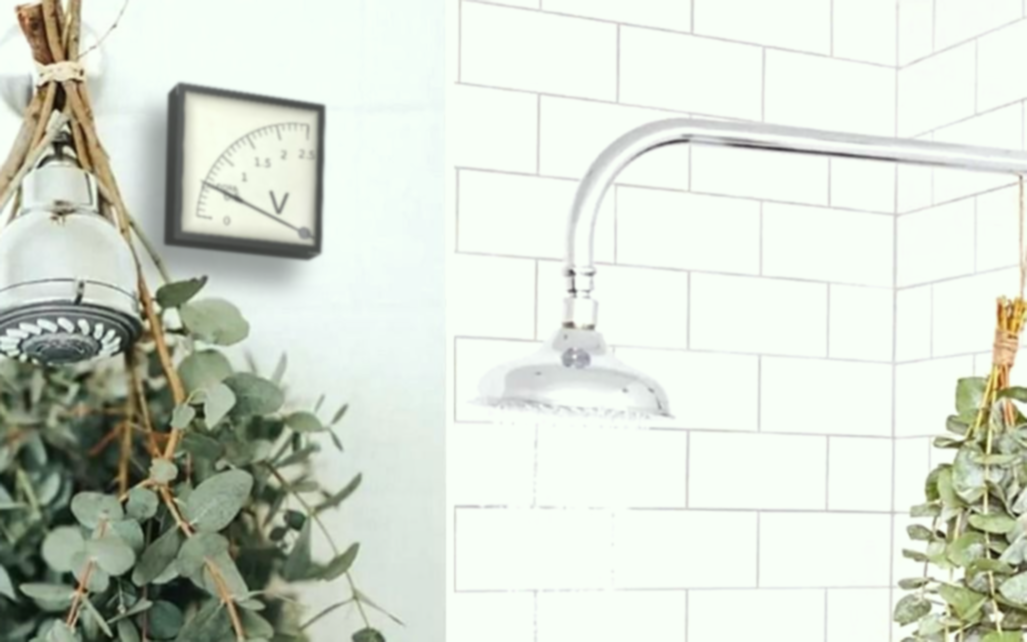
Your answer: 0.5 V
